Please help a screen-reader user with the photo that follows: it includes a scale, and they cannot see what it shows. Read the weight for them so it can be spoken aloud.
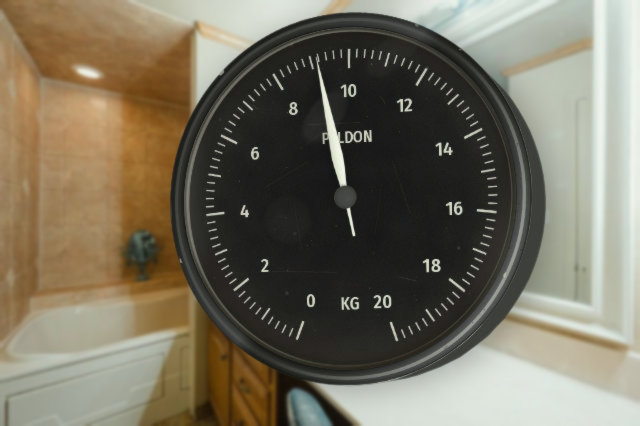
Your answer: 9.2 kg
